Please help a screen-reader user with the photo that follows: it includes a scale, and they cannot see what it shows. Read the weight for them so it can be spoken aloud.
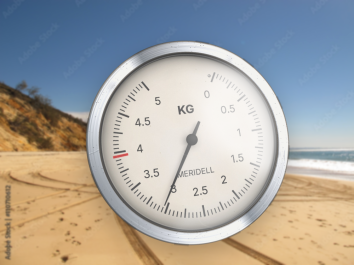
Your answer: 3.05 kg
